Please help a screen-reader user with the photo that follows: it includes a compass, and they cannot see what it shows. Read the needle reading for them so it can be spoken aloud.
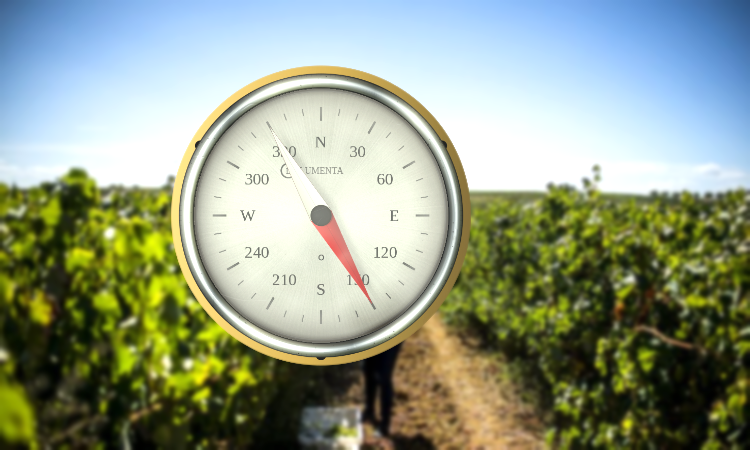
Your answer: 150 °
